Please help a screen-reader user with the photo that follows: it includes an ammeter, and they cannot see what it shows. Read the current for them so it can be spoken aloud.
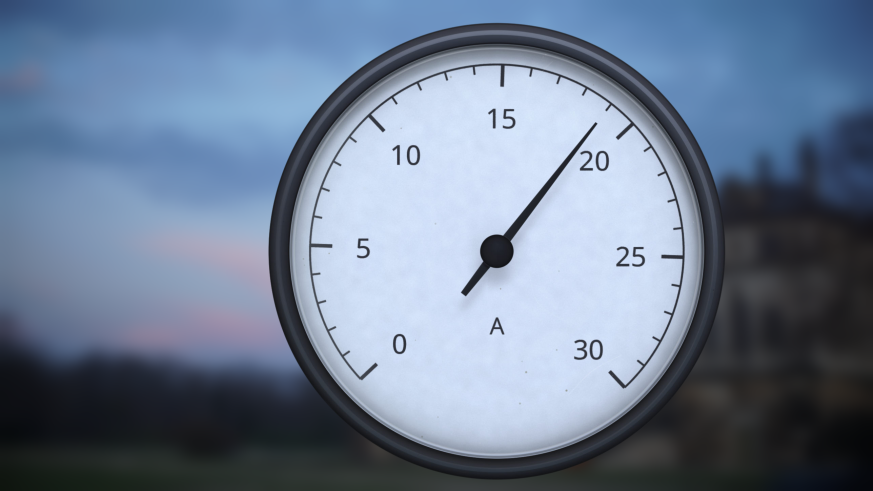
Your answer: 19 A
